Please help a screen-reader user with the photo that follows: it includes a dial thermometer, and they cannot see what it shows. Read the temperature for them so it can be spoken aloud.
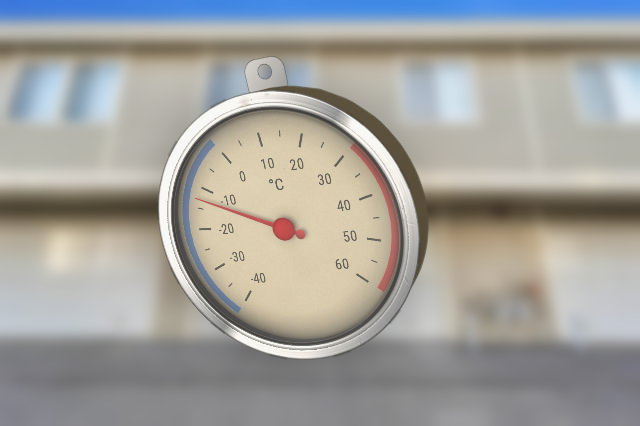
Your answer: -12.5 °C
